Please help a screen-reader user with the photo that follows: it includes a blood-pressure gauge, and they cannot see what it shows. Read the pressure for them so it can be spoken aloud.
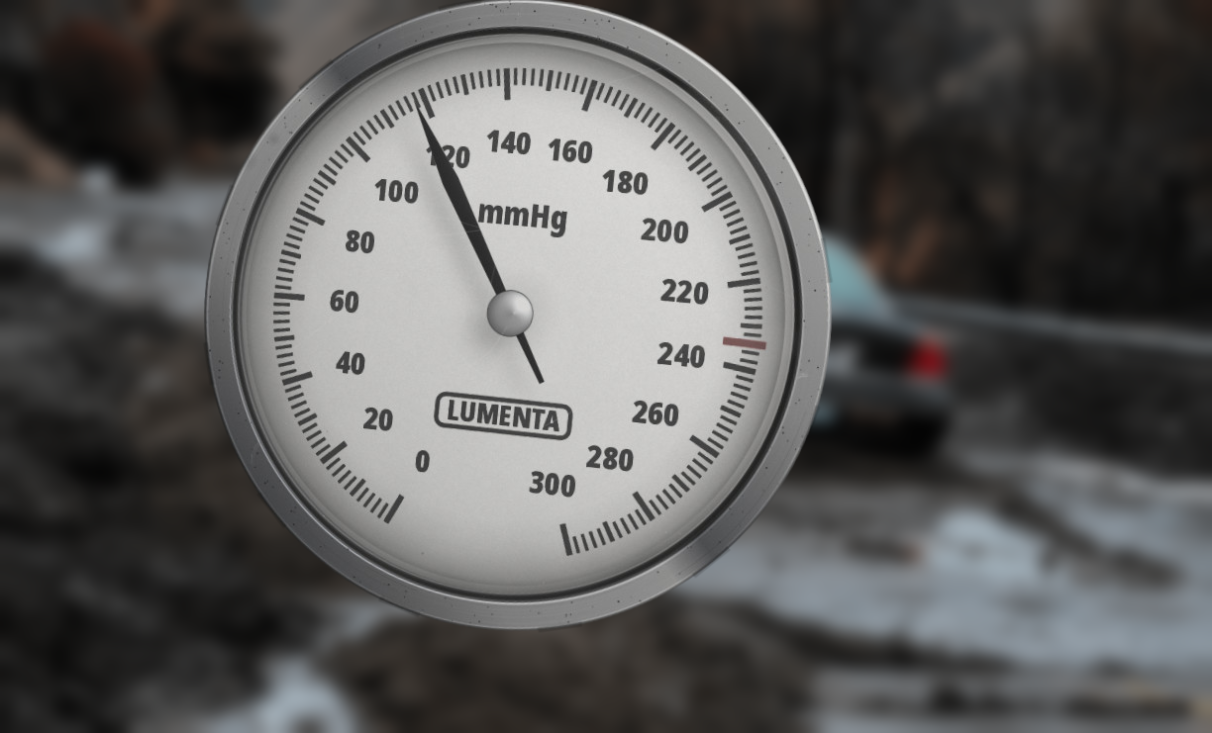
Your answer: 118 mmHg
